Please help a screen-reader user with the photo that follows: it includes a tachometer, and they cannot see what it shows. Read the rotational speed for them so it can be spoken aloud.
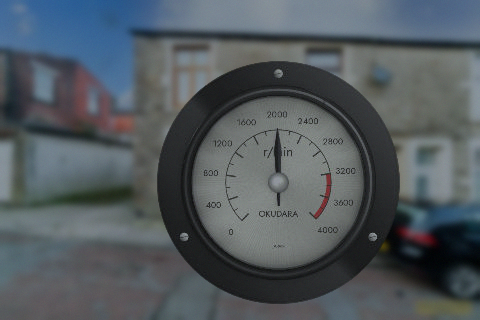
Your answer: 2000 rpm
